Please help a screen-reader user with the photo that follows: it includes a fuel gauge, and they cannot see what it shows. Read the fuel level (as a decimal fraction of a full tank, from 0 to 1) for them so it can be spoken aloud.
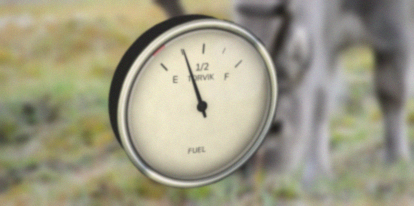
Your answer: 0.25
